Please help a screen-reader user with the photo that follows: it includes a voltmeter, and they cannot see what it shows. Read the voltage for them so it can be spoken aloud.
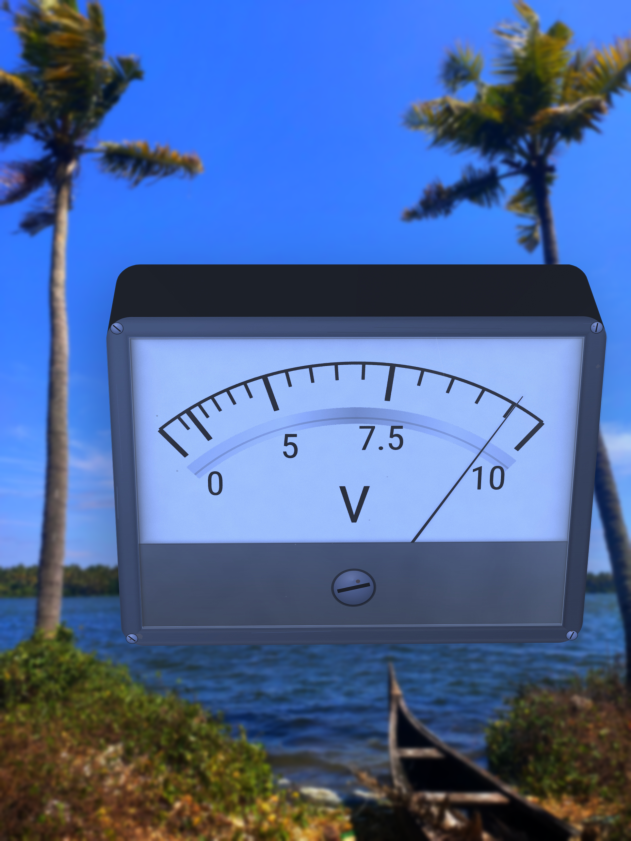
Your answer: 9.5 V
